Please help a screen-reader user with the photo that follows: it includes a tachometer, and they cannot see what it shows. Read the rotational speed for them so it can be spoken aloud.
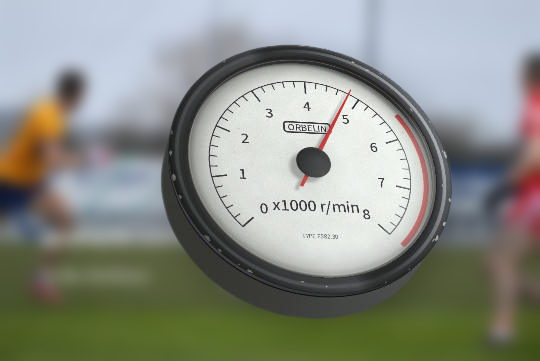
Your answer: 4800 rpm
